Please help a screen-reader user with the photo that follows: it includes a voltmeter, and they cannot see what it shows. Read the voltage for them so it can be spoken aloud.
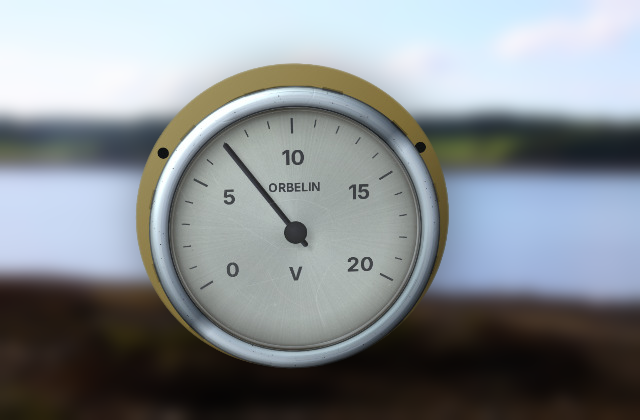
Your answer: 7 V
